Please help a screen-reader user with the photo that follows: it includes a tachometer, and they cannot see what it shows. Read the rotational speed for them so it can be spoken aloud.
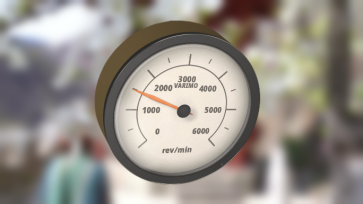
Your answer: 1500 rpm
